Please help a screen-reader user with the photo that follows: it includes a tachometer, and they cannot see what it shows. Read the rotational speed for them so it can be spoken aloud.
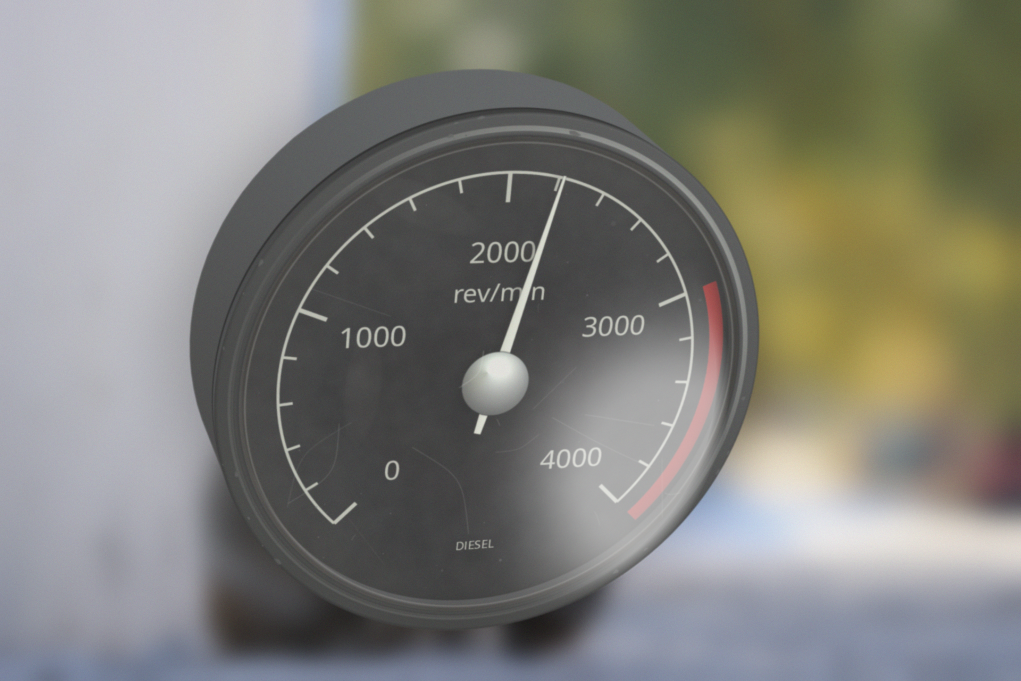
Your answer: 2200 rpm
